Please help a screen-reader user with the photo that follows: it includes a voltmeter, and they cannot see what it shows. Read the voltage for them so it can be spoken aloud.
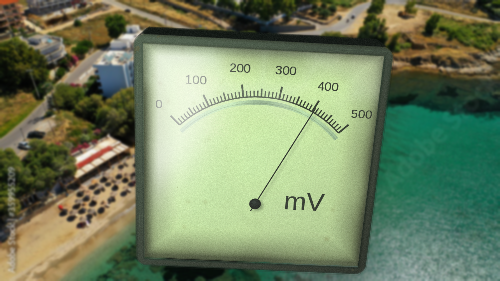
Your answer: 400 mV
